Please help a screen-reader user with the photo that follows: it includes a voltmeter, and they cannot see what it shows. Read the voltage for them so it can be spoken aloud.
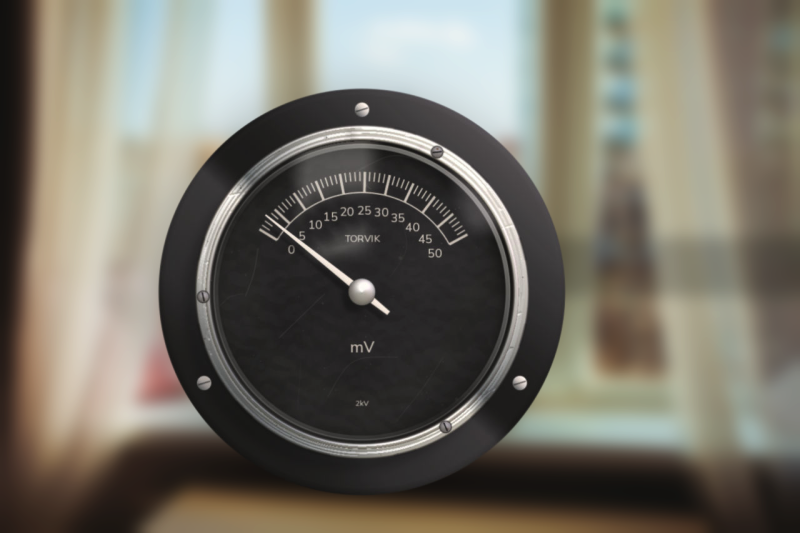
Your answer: 3 mV
